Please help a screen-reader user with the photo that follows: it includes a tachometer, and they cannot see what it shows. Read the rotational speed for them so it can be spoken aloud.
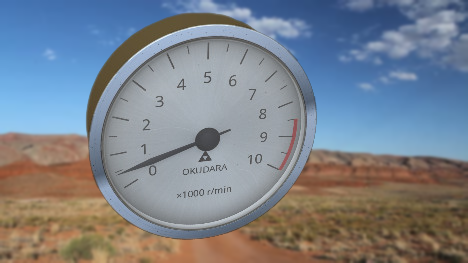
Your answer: 500 rpm
